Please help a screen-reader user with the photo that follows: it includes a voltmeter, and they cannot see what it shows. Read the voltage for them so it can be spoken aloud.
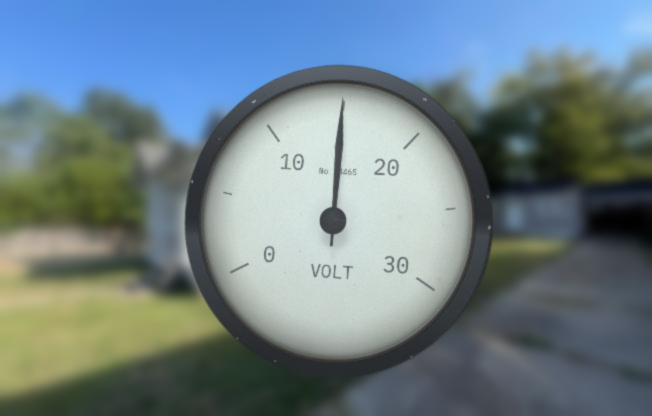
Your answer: 15 V
